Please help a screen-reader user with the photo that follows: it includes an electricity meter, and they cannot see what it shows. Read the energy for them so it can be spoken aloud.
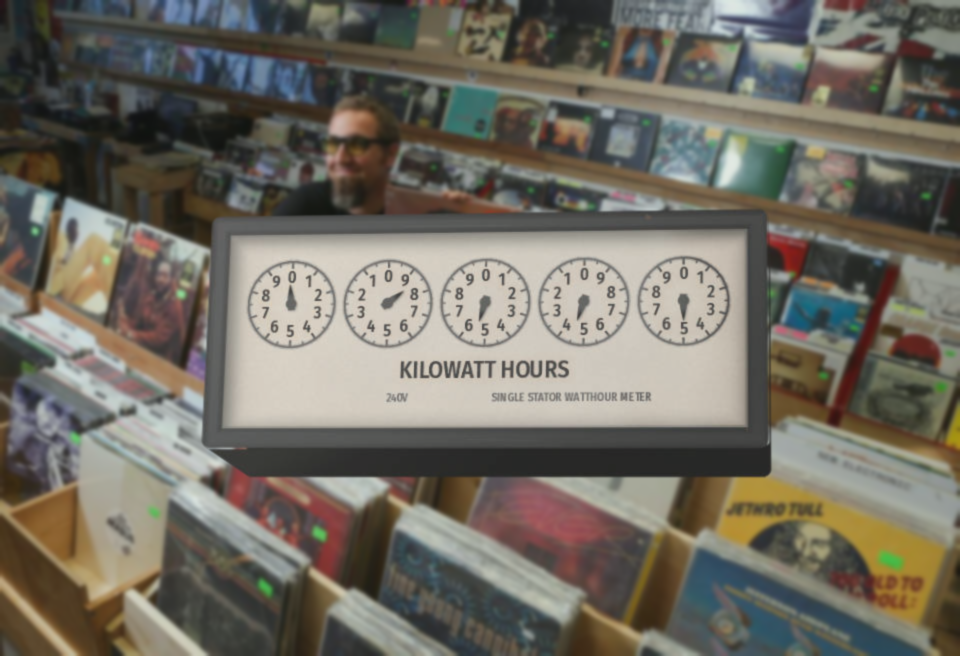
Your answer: 98545 kWh
